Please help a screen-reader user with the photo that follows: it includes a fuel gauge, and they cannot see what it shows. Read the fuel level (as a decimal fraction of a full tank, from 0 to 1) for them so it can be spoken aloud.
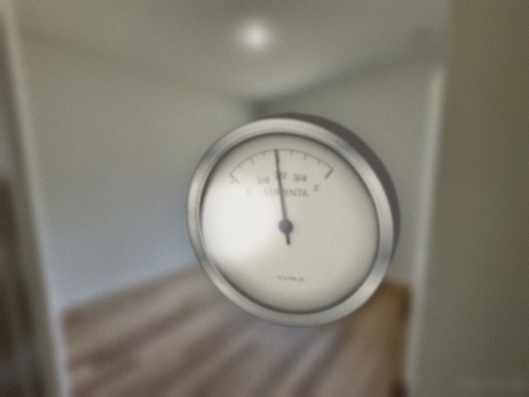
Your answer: 0.5
